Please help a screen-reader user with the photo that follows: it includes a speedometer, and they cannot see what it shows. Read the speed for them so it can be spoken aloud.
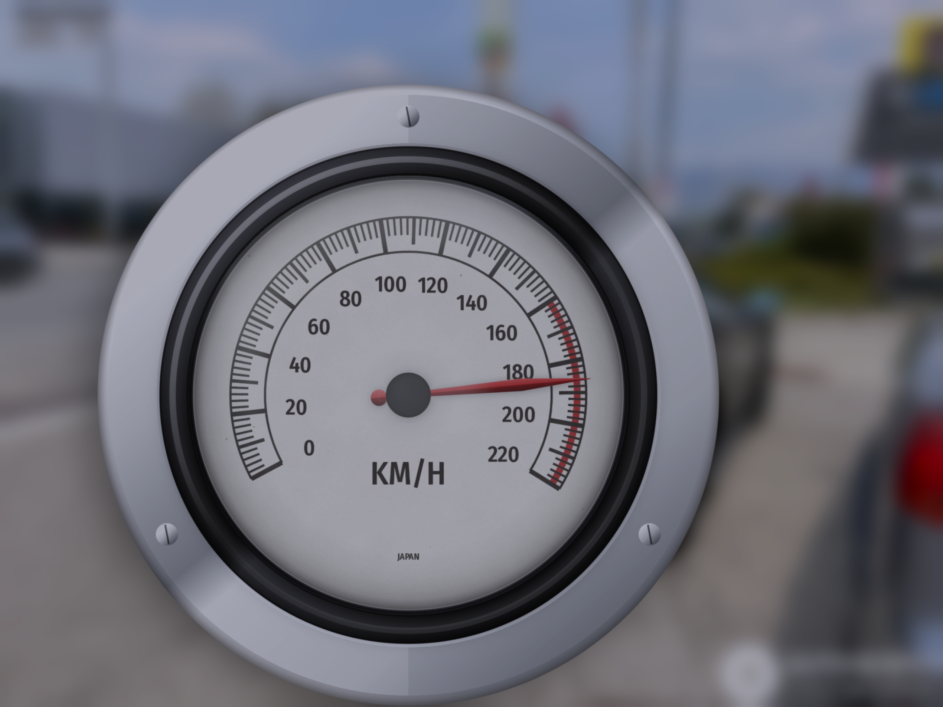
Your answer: 186 km/h
